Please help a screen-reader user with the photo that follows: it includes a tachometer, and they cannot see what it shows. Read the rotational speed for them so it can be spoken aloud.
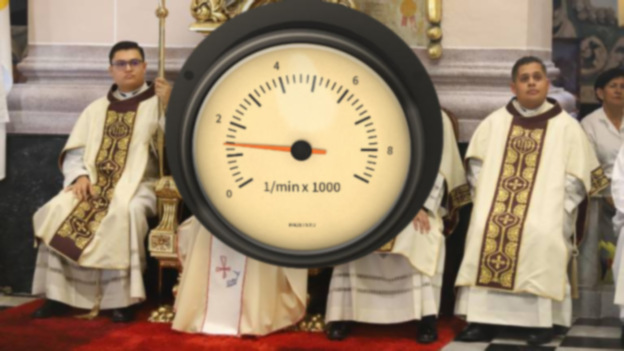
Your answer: 1400 rpm
